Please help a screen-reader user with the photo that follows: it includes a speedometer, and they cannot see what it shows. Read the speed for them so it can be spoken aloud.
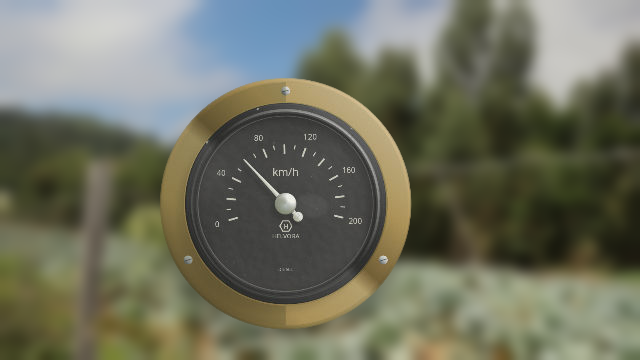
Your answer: 60 km/h
